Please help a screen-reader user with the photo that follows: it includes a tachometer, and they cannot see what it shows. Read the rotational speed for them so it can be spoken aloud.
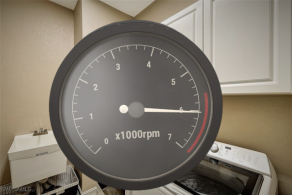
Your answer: 6000 rpm
